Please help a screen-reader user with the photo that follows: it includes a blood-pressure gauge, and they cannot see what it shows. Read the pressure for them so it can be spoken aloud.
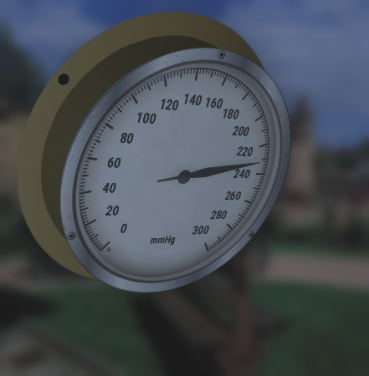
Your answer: 230 mmHg
